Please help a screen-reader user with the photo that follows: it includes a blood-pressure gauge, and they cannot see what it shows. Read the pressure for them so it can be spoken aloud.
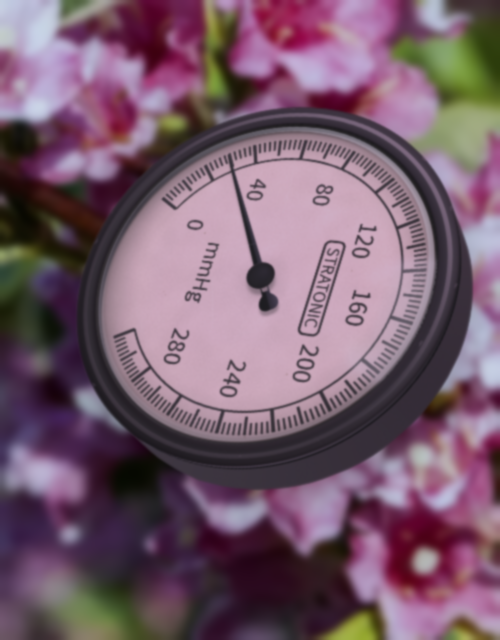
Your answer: 30 mmHg
